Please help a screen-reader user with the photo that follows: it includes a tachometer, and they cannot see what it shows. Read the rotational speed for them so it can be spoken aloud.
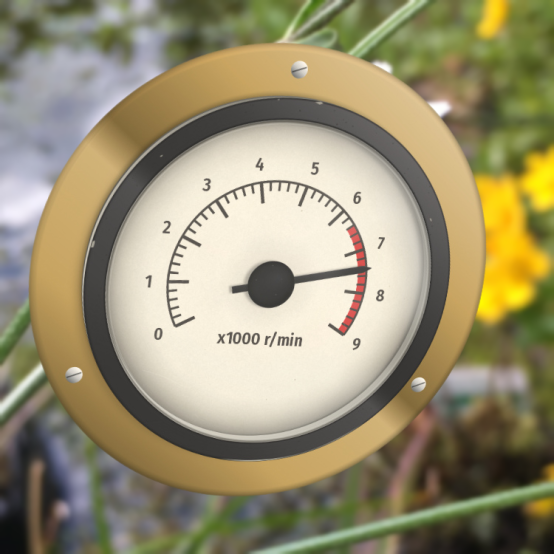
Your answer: 7400 rpm
